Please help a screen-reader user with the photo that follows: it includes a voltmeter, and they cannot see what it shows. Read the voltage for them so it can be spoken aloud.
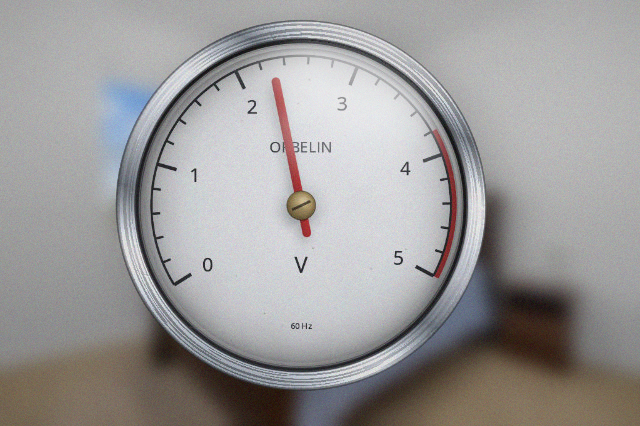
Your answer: 2.3 V
